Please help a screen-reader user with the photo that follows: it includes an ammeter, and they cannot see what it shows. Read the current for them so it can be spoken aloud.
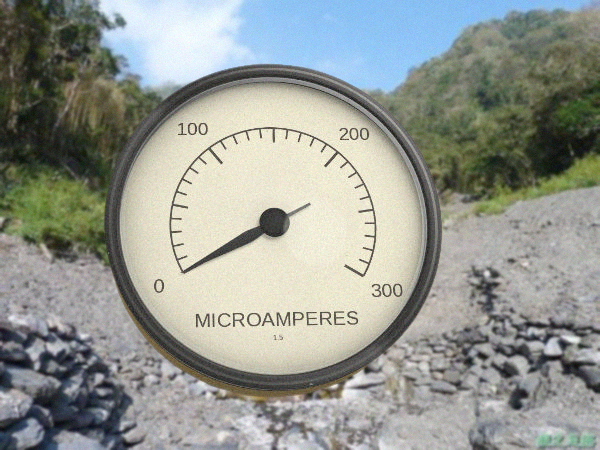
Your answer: 0 µA
